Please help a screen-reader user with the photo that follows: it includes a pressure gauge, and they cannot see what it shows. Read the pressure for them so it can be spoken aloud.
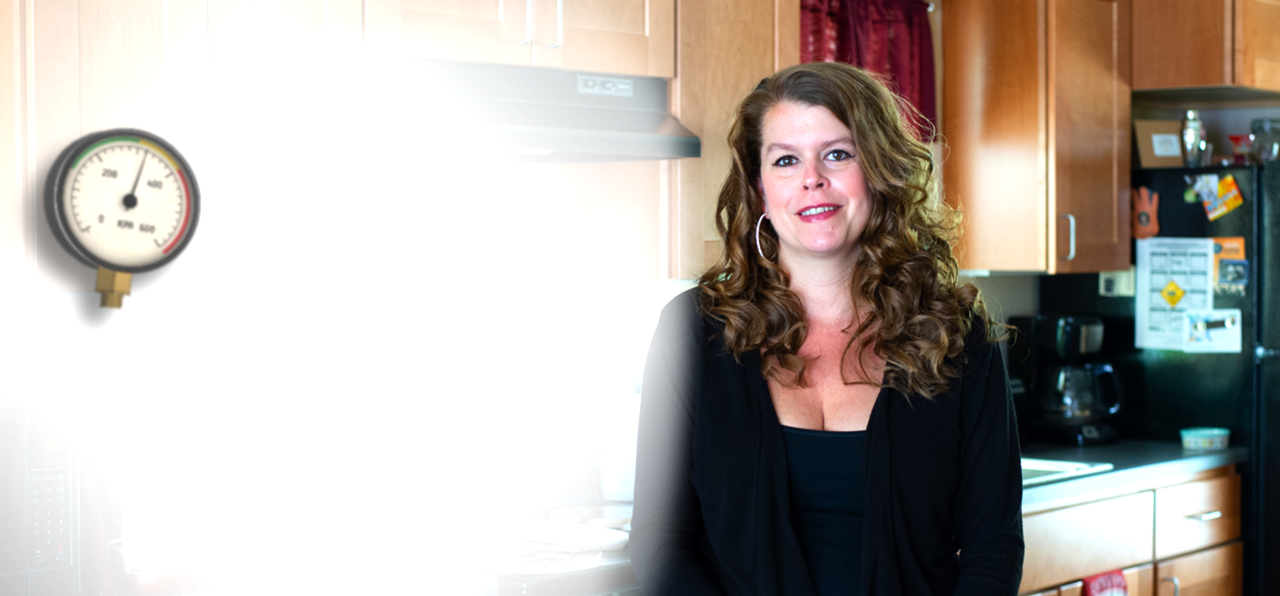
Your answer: 320 kPa
